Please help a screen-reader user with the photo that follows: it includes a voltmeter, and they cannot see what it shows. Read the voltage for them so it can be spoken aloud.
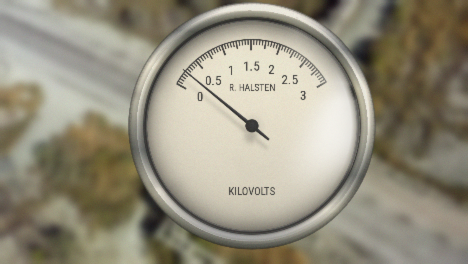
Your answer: 0.25 kV
